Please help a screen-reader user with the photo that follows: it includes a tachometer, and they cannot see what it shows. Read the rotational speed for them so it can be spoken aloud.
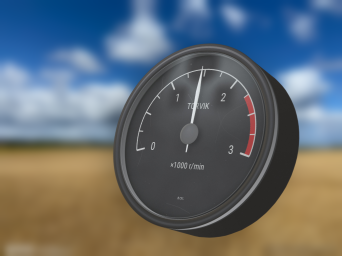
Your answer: 1500 rpm
